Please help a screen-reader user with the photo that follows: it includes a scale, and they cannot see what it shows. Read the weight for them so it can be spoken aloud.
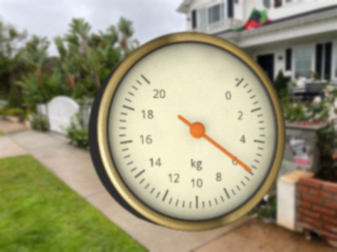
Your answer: 6 kg
